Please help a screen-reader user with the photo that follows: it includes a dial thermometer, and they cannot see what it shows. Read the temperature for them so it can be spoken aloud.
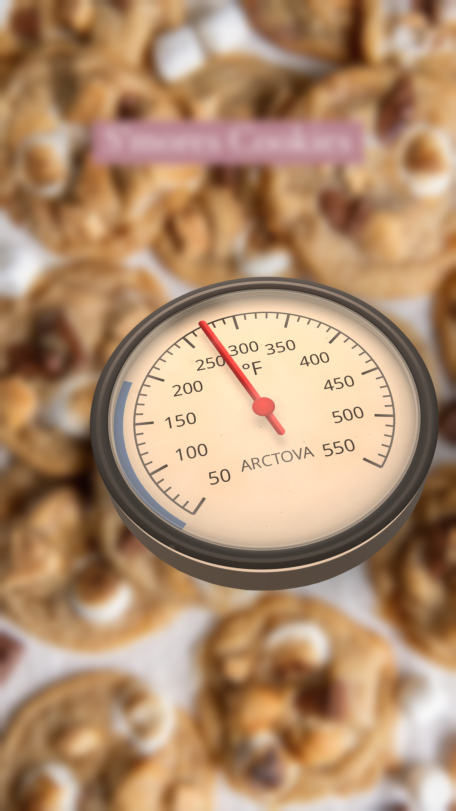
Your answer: 270 °F
